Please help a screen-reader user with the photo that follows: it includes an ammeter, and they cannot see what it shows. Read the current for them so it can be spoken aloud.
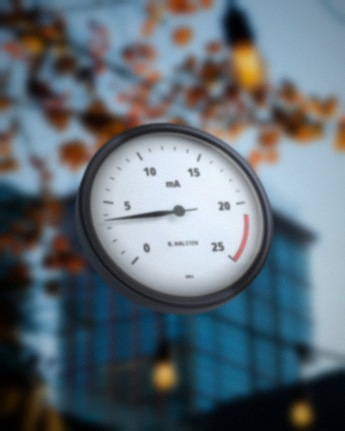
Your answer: 3.5 mA
